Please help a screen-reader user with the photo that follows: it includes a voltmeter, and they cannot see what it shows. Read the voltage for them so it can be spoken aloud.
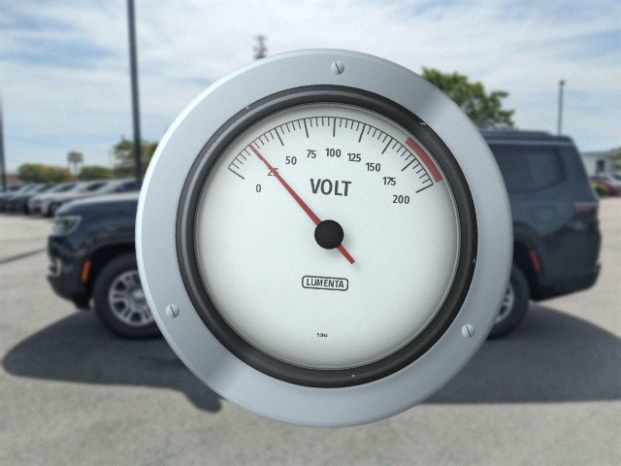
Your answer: 25 V
